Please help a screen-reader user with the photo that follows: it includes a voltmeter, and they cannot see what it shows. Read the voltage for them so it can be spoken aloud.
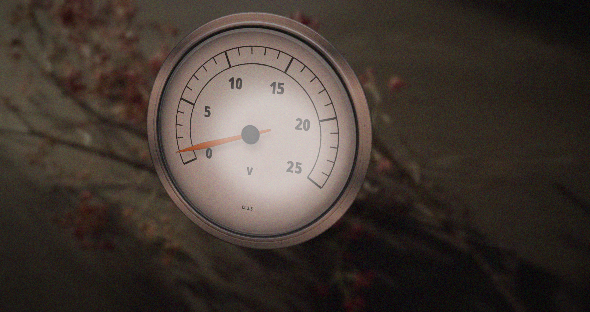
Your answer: 1 V
